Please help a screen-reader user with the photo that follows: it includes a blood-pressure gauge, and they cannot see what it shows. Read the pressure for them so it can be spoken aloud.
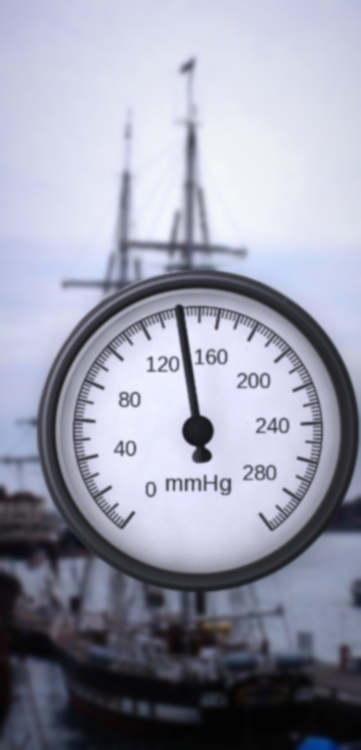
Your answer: 140 mmHg
